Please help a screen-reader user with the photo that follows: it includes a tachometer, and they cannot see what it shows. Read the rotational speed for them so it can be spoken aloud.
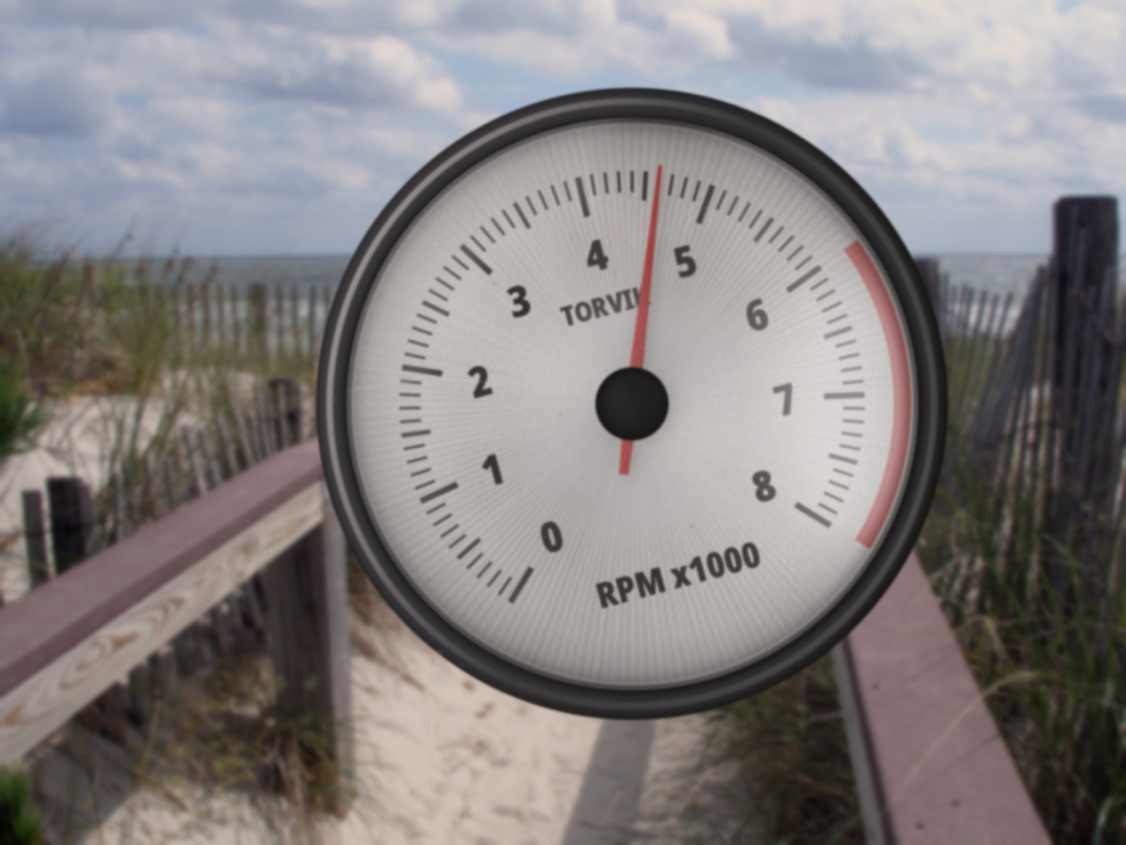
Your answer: 4600 rpm
